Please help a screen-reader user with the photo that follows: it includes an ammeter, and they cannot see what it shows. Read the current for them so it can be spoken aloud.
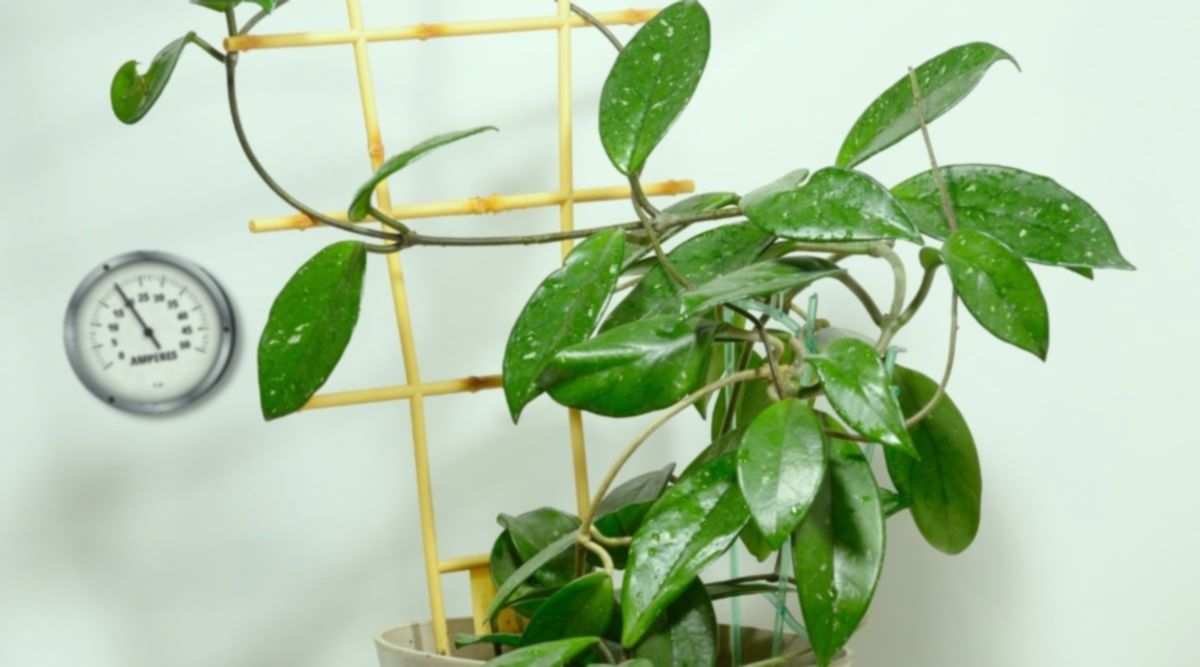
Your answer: 20 A
